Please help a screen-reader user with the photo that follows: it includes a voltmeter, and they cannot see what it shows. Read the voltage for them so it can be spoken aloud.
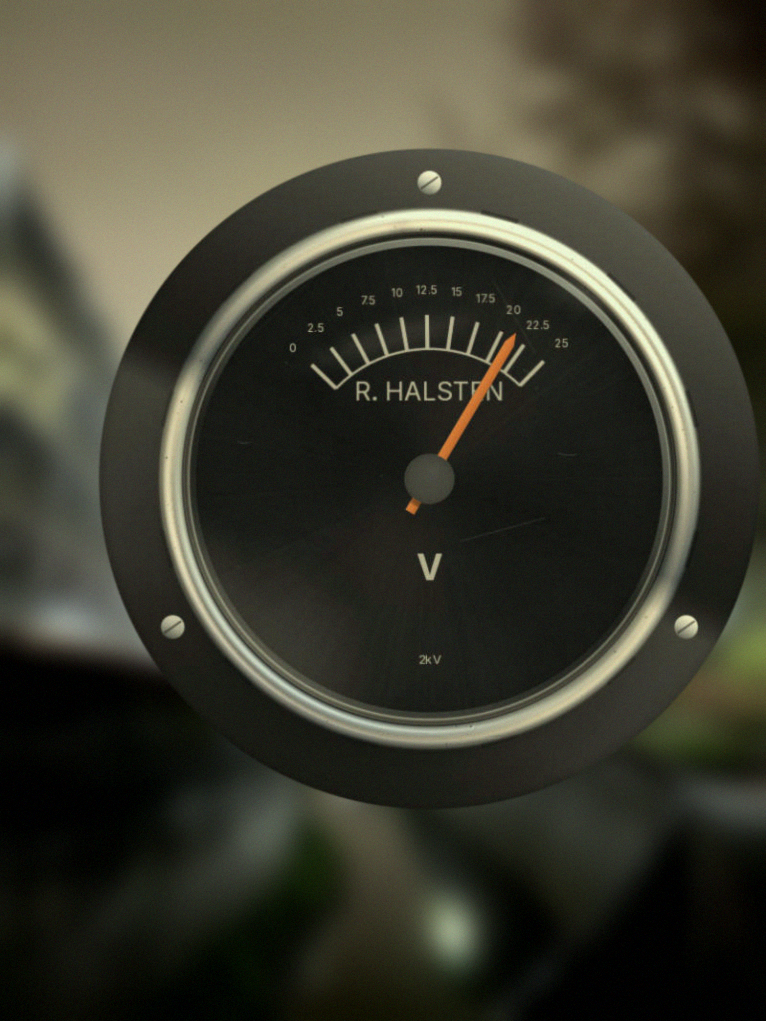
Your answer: 21.25 V
